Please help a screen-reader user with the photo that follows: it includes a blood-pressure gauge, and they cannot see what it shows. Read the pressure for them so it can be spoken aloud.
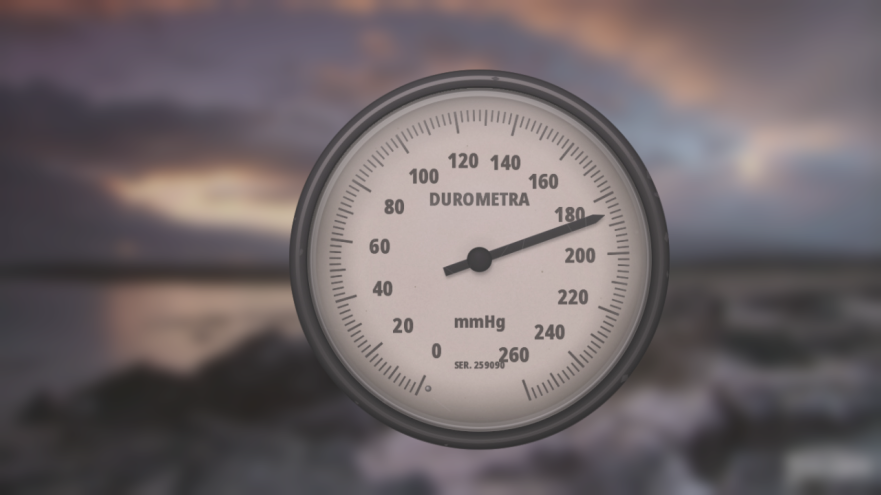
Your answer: 186 mmHg
